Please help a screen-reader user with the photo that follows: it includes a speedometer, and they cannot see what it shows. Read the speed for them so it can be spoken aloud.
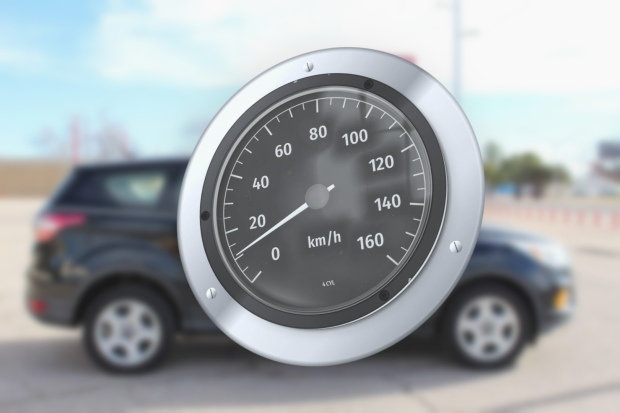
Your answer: 10 km/h
